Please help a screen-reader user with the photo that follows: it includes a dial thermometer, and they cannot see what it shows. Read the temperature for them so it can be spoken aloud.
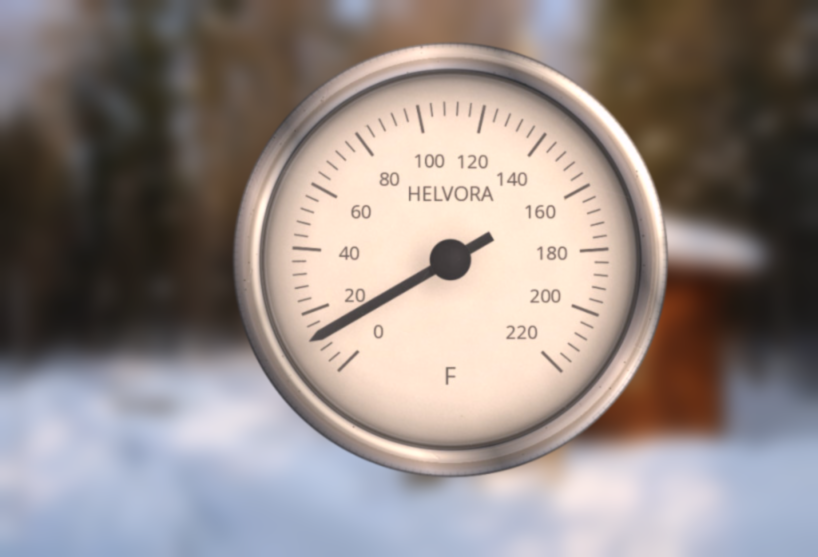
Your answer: 12 °F
